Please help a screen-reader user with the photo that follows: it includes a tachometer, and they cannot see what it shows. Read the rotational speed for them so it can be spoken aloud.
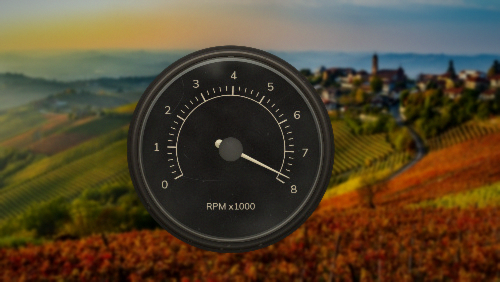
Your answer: 7800 rpm
